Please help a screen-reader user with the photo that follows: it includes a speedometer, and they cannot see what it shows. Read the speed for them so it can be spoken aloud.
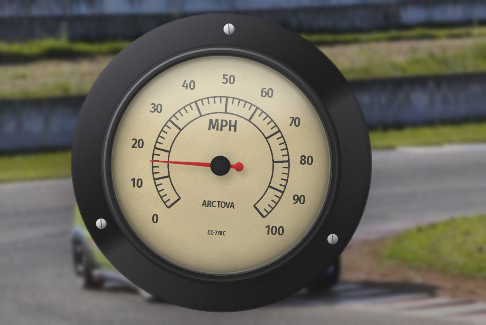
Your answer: 16 mph
